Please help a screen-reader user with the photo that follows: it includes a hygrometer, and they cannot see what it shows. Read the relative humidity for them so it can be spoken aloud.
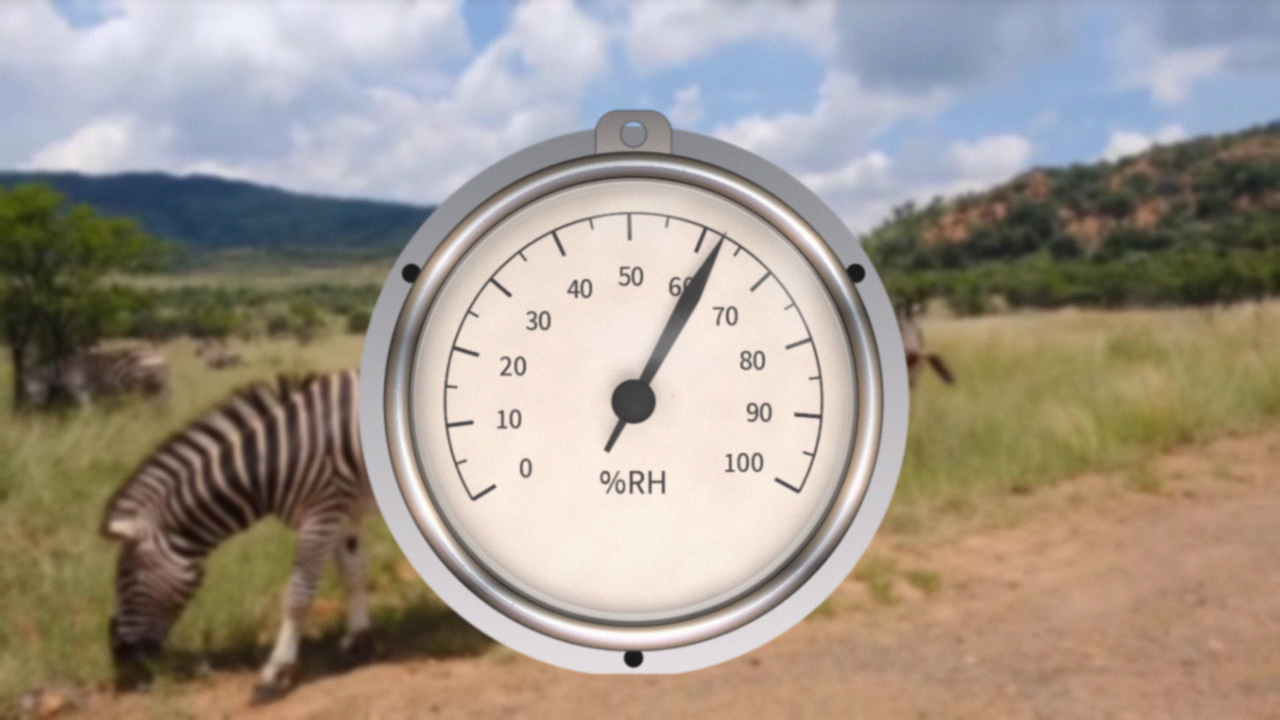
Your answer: 62.5 %
